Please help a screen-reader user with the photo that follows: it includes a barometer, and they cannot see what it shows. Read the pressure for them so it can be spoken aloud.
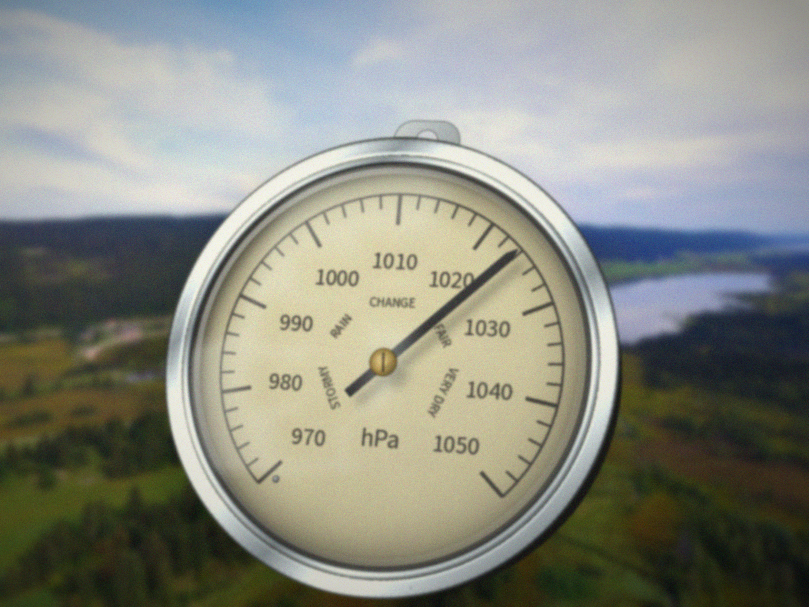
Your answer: 1024 hPa
